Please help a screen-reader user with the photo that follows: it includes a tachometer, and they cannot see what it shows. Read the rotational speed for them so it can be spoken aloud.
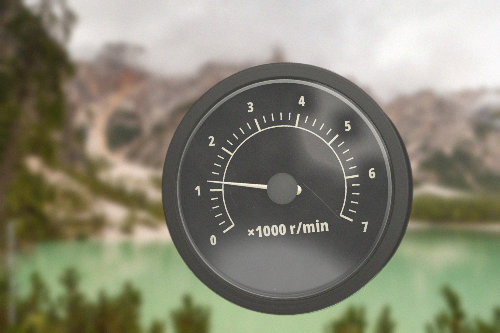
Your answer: 1200 rpm
